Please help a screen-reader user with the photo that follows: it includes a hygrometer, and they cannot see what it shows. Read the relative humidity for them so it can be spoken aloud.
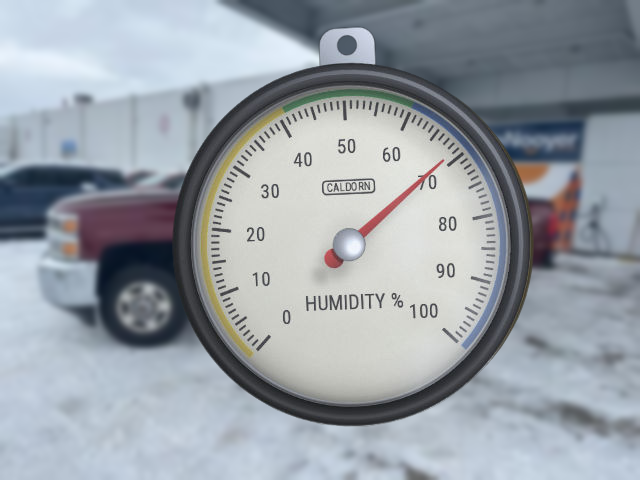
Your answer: 69 %
